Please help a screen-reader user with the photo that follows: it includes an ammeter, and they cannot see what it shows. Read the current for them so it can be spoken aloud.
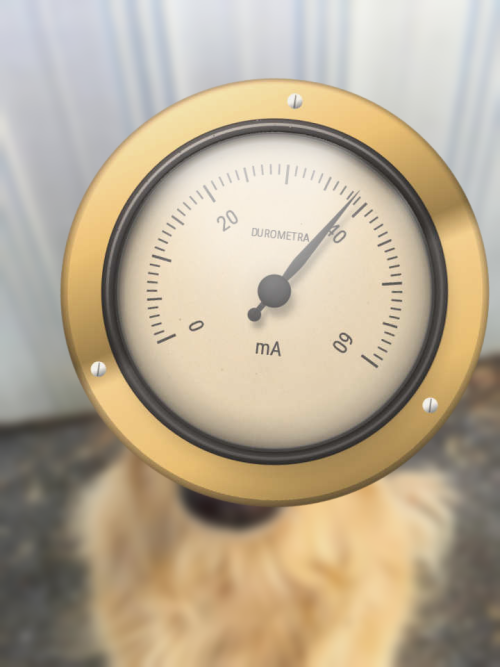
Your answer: 38.5 mA
